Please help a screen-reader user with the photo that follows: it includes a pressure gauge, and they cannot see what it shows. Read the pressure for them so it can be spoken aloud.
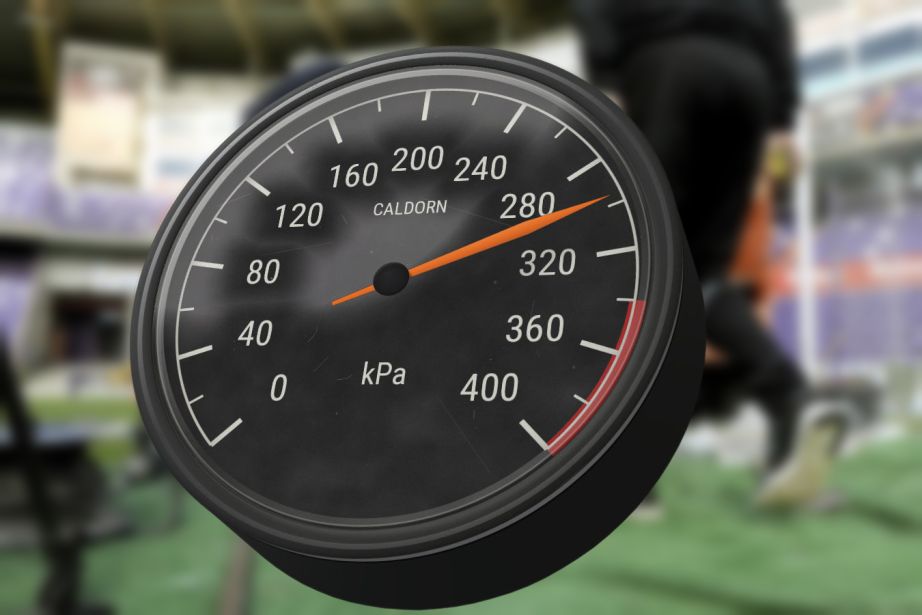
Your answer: 300 kPa
